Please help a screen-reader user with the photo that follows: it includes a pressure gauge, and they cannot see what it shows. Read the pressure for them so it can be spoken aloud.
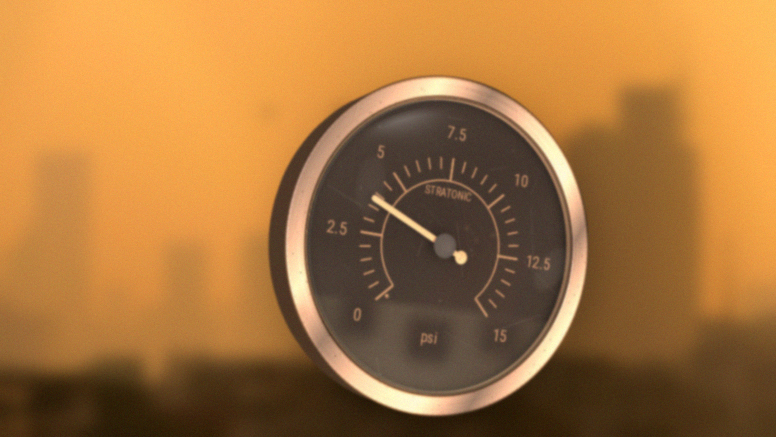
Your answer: 3.75 psi
